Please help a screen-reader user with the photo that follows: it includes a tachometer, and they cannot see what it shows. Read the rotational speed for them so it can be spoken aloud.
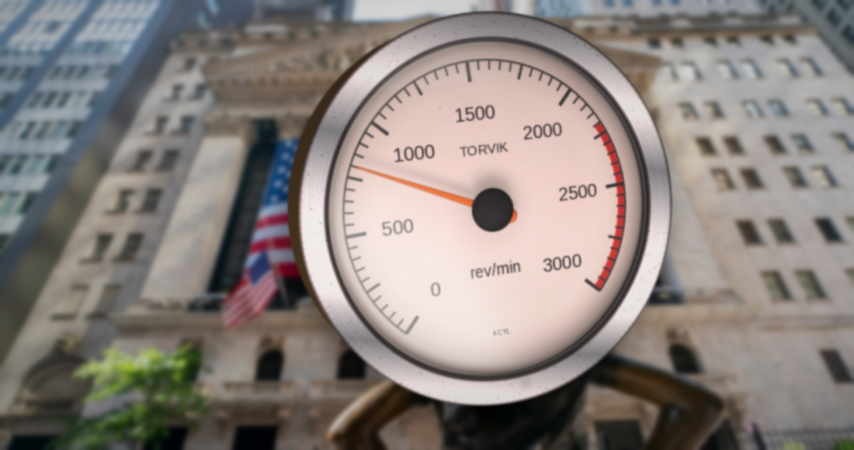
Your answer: 800 rpm
